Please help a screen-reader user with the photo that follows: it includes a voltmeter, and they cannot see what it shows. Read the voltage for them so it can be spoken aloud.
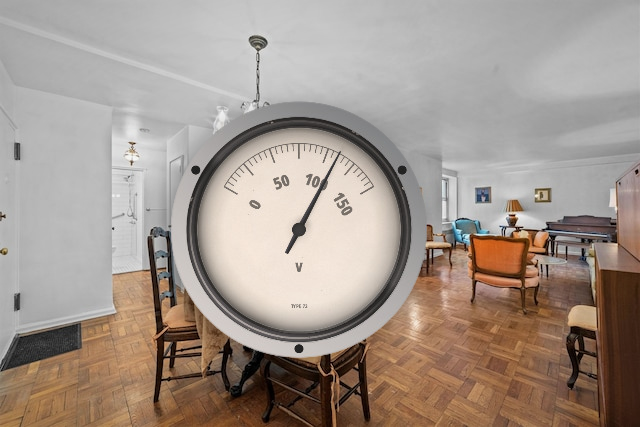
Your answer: 110 V
